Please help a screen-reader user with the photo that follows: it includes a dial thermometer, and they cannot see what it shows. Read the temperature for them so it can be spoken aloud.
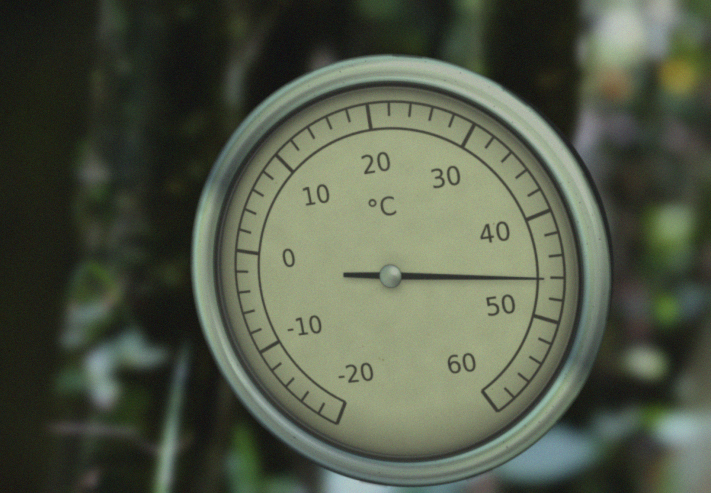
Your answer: 46 °C
